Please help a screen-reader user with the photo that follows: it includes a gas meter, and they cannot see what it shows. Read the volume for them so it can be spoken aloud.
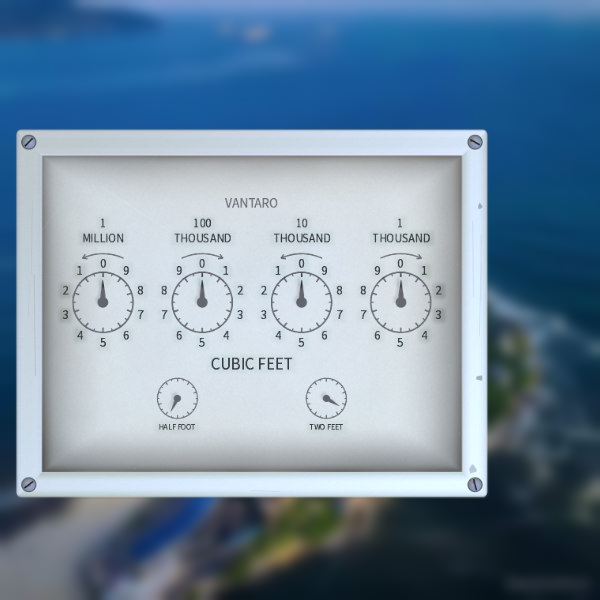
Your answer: 0 ft³
